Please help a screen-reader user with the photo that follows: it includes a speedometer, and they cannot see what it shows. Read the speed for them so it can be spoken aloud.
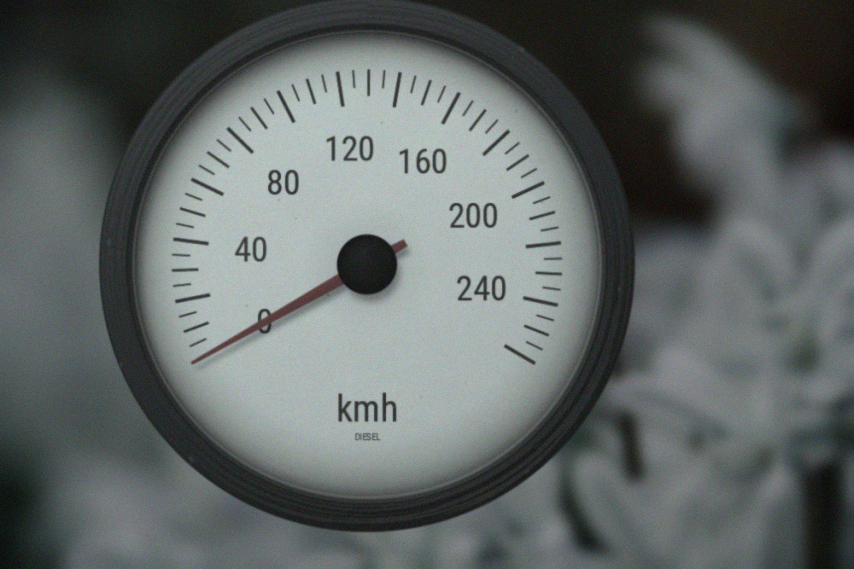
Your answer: 0 km/h
